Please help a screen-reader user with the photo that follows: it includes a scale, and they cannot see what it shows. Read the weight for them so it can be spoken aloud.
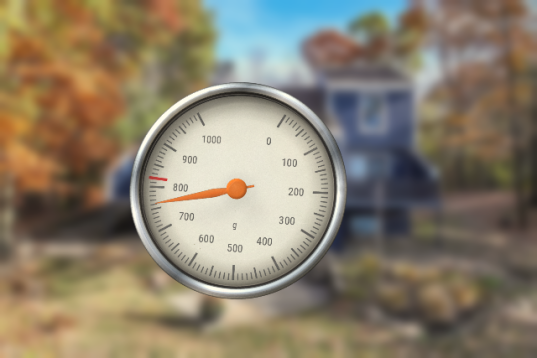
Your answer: 760 g
